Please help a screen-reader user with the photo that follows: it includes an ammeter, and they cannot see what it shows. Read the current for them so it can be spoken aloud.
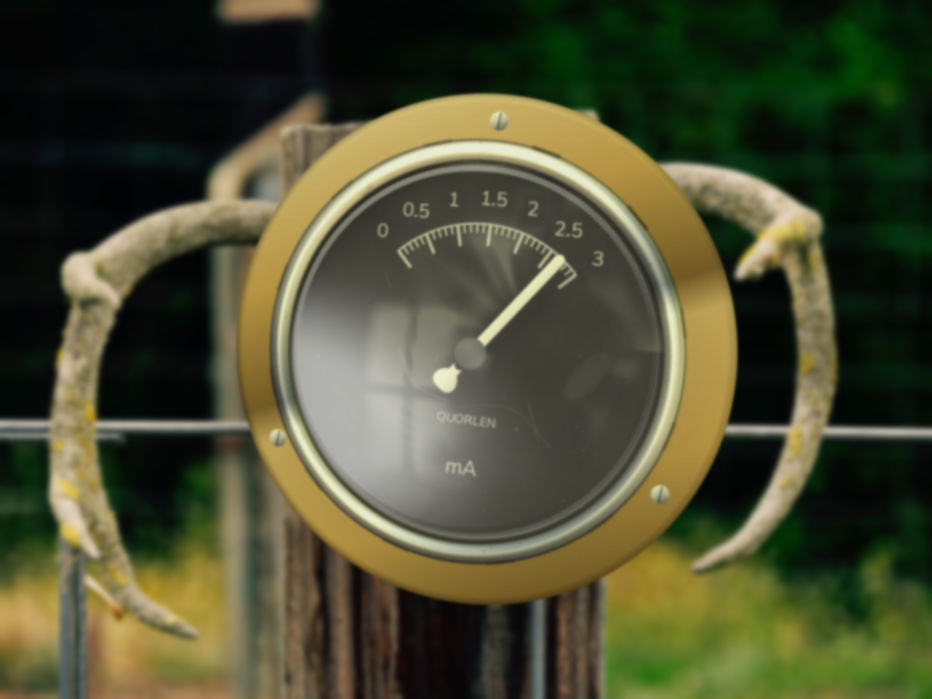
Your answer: 2.7 mA
